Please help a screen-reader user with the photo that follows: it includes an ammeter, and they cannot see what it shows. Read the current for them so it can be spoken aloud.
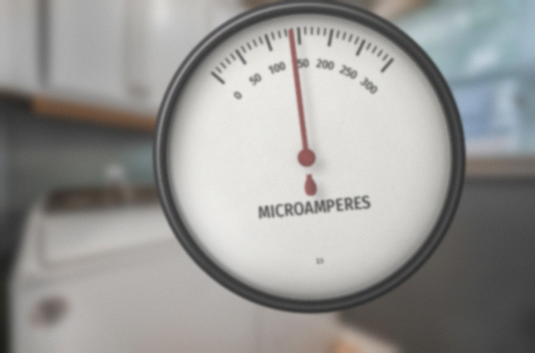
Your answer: 140 µA
